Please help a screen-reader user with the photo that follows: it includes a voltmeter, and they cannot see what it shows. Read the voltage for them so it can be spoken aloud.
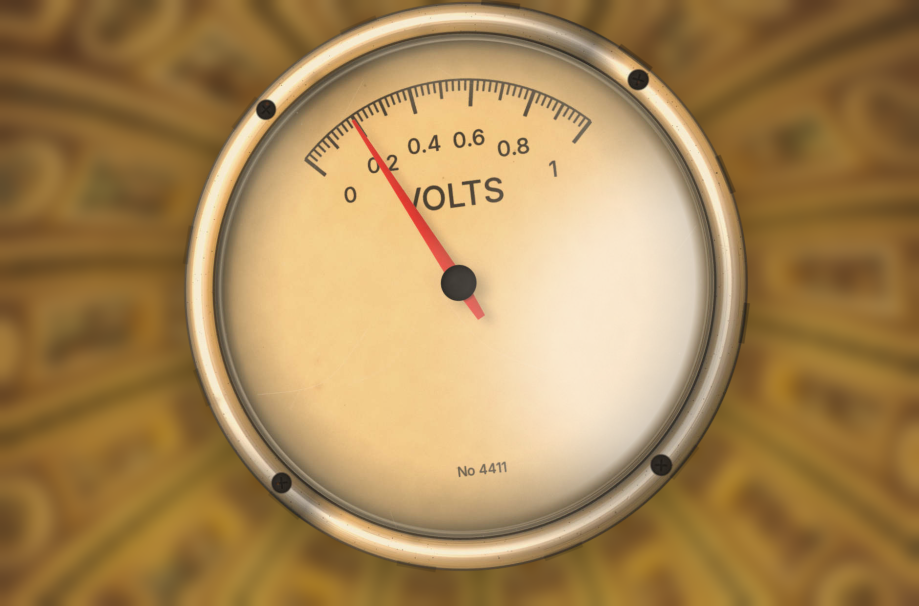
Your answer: 0.2 V
